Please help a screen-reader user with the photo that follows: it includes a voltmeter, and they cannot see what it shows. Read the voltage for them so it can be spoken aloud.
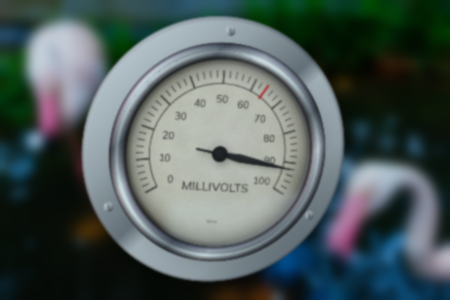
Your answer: 92 mV
